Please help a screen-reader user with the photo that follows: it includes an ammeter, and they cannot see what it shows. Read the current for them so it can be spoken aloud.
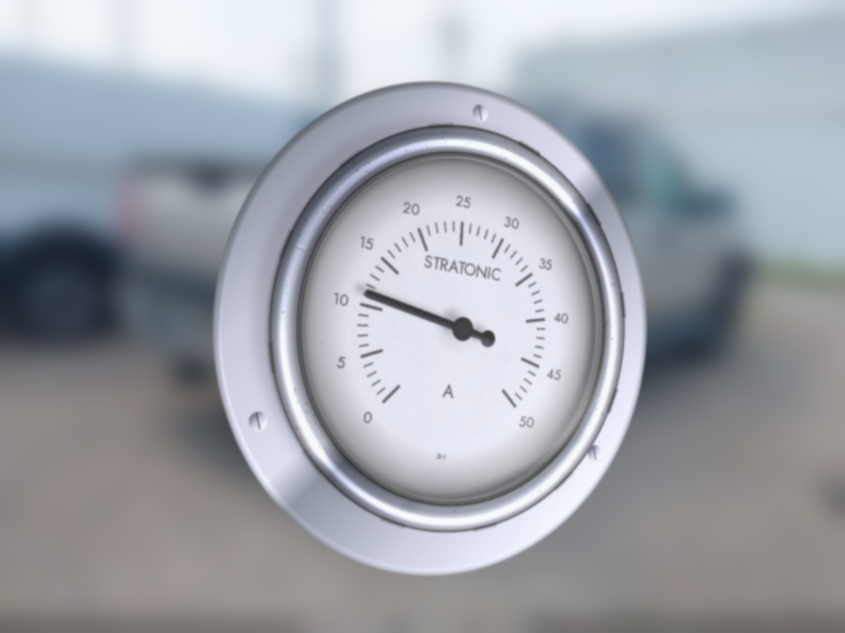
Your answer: 11 A
